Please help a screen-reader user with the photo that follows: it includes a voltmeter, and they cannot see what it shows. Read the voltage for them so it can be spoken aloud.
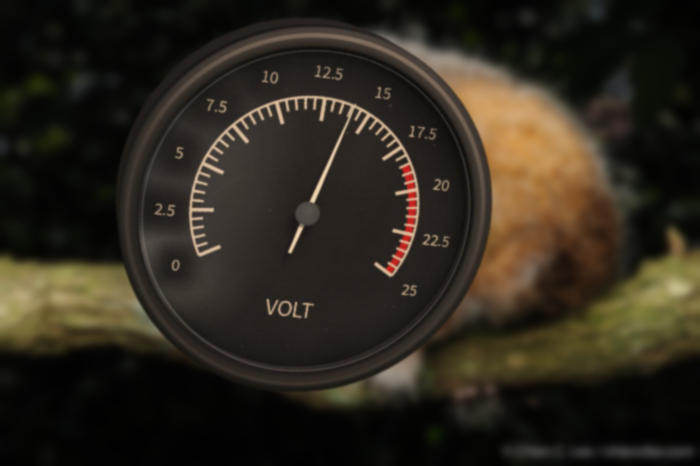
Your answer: 14 V
